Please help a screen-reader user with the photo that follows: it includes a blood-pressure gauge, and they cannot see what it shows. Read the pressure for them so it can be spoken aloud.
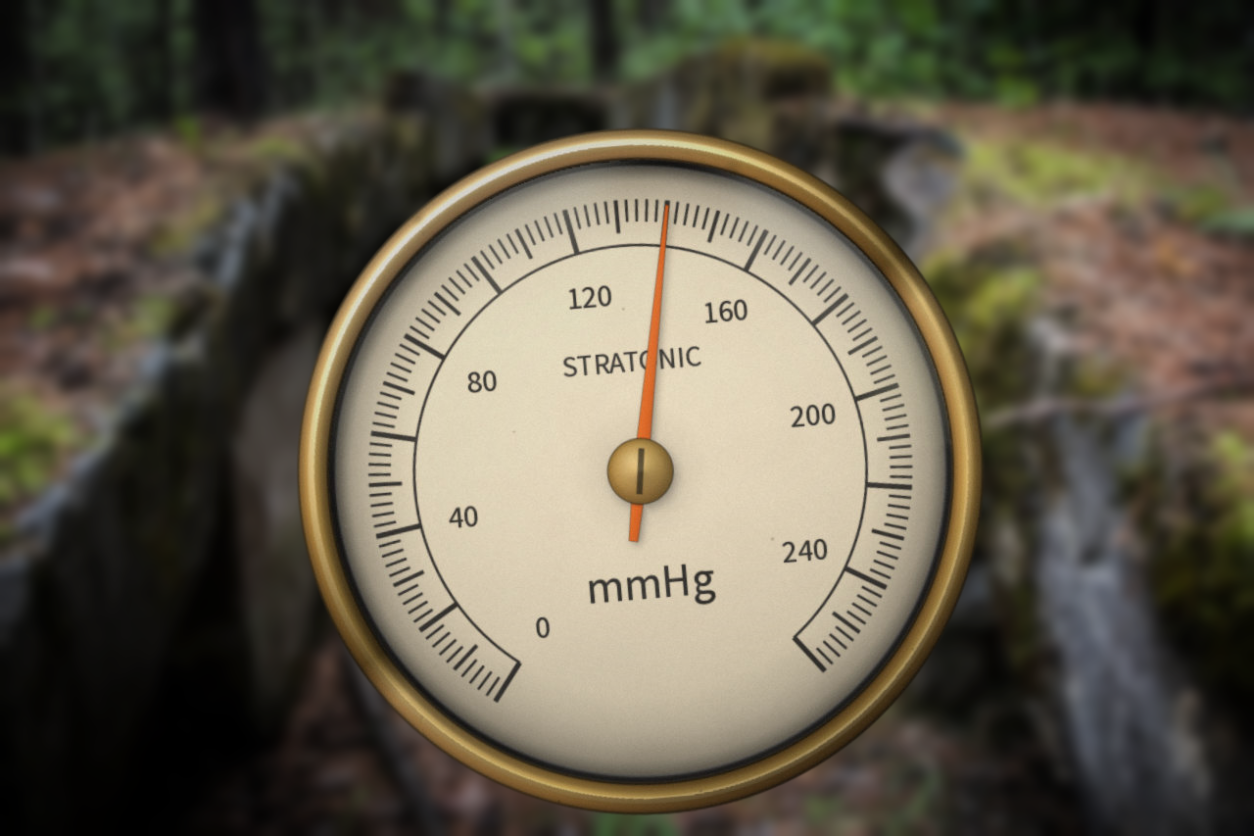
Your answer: 140 mmHg
